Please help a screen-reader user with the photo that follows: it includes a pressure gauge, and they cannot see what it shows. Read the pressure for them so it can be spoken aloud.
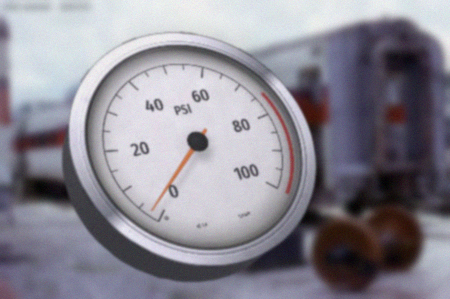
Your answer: 2.5 psi
